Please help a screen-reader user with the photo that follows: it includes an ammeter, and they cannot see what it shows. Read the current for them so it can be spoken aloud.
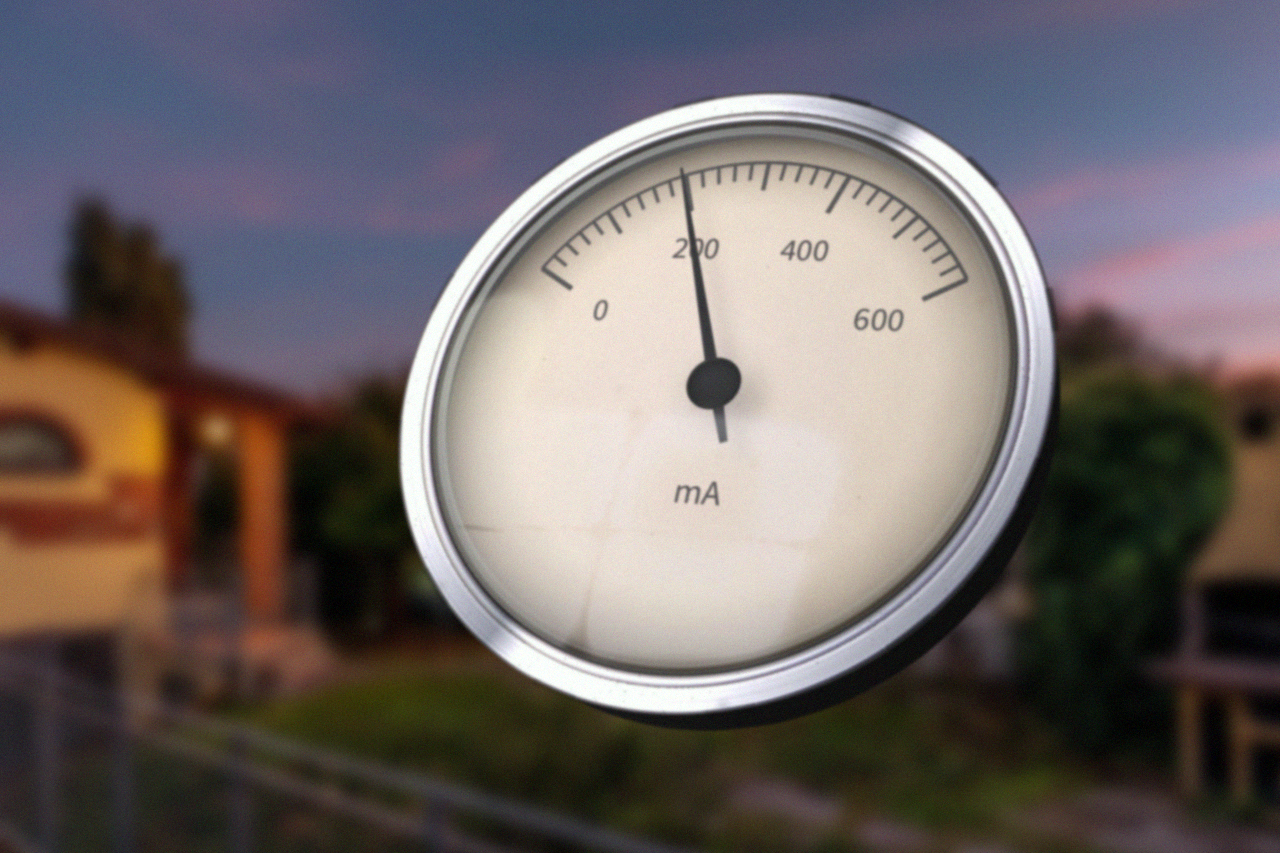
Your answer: 200 mA
